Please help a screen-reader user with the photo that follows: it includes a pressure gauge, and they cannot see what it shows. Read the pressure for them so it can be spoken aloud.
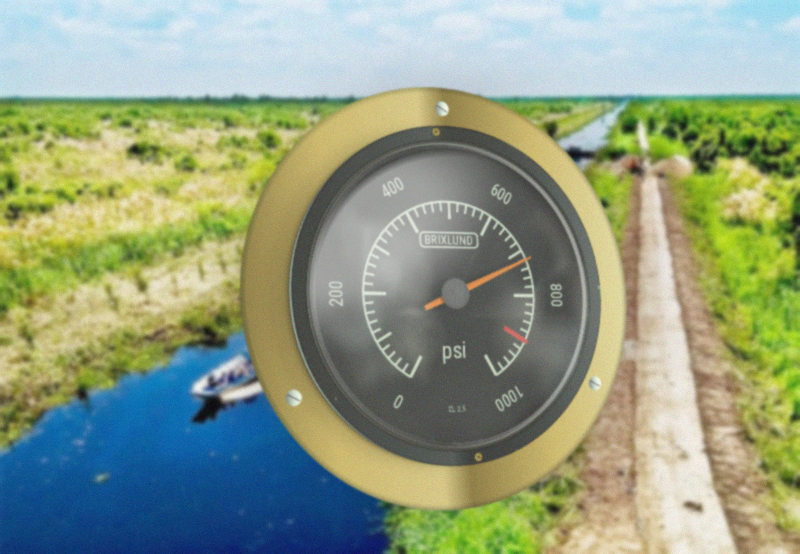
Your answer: 720 psi
